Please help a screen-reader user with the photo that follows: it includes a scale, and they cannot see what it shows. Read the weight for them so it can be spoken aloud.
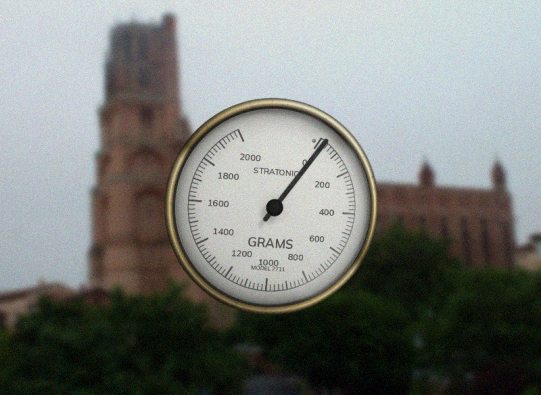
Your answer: 20 g
